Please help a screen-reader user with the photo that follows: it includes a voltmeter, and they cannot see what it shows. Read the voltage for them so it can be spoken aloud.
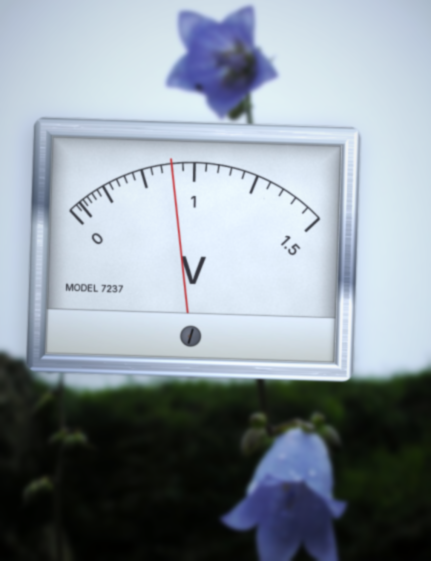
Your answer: 0.9 V
